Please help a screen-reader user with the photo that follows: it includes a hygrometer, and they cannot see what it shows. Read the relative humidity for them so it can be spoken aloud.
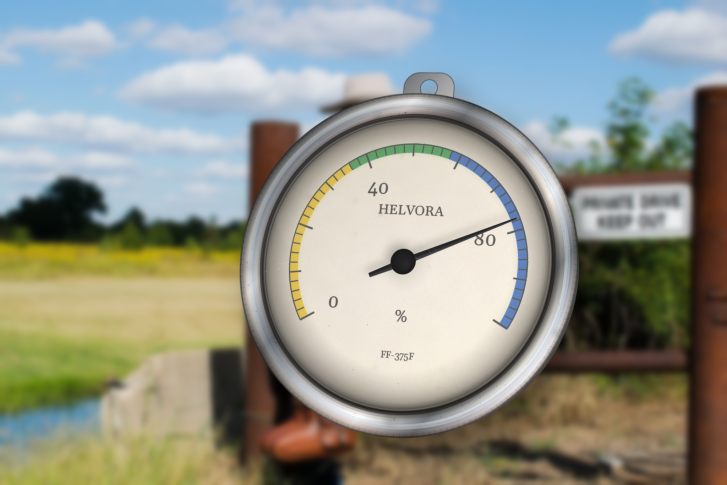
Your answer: 78 %
